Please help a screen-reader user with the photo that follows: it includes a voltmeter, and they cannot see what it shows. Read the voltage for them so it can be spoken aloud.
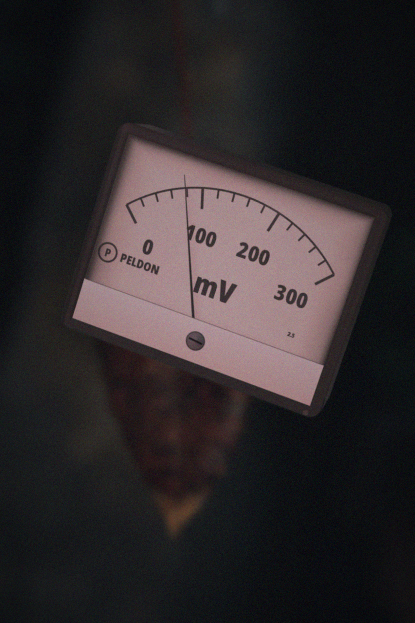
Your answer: 80 mV
